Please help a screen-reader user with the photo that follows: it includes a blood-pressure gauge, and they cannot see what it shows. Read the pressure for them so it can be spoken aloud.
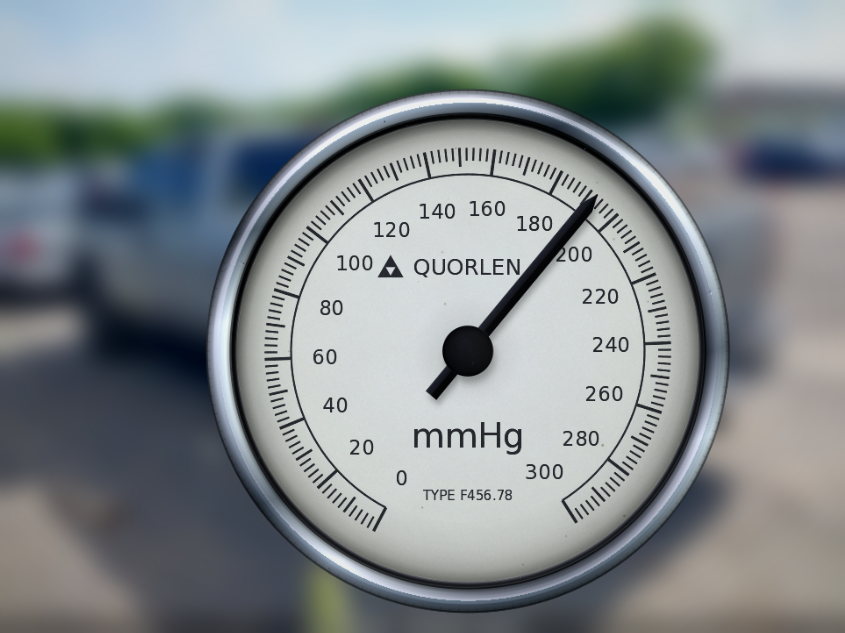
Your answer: 192 mmHg
